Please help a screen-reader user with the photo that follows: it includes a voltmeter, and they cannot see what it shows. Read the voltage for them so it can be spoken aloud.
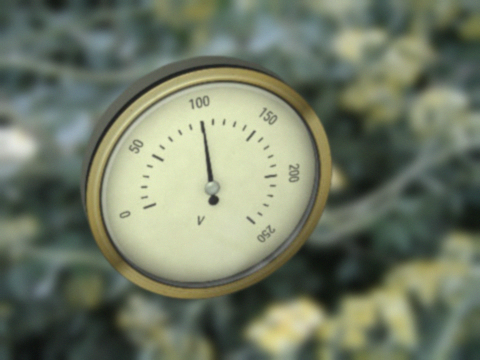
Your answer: 100 V
